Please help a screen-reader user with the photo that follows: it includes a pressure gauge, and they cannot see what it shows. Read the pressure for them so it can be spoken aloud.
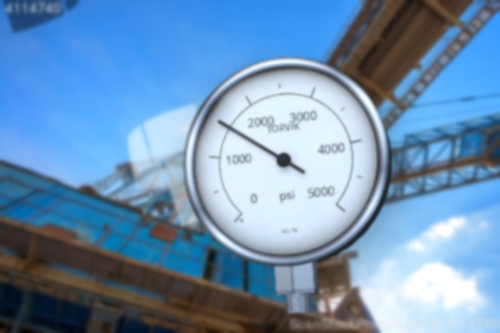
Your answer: 1500 psi
